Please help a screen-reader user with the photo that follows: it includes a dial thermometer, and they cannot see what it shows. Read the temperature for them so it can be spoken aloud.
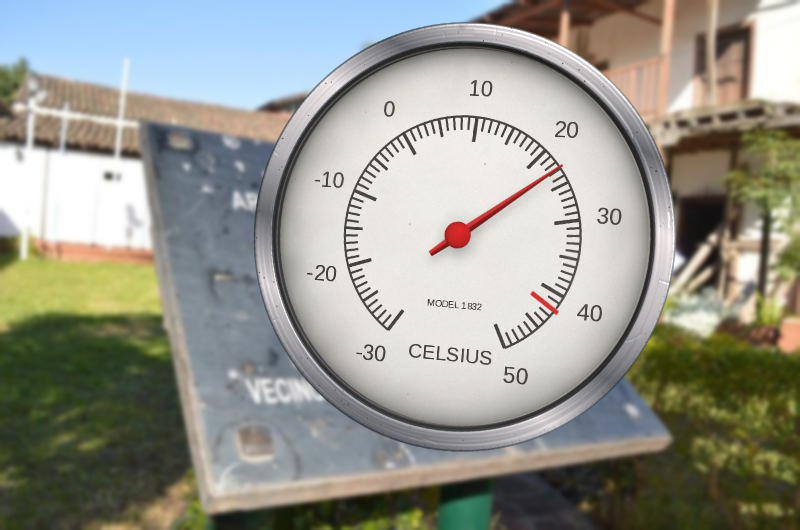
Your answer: 23 °C
